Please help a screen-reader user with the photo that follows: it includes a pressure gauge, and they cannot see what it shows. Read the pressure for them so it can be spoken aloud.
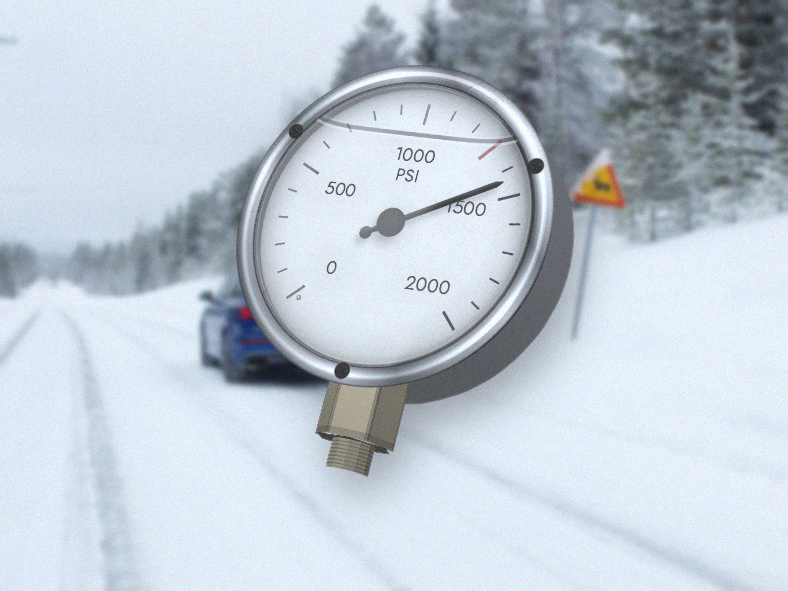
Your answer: 1450 psi
